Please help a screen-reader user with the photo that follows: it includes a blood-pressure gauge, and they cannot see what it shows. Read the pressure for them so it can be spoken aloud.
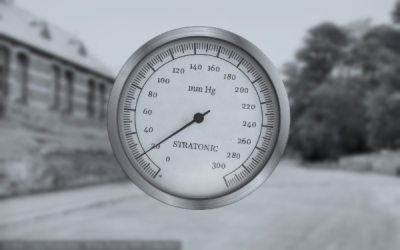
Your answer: 20 mmHg
